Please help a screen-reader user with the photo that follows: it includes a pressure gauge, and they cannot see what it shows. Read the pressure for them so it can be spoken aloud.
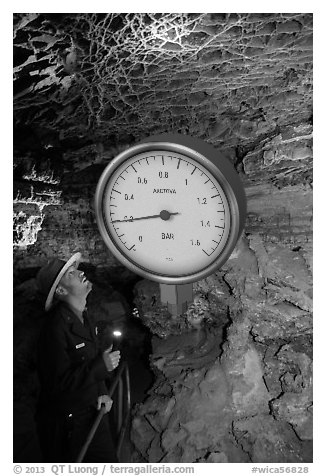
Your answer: 0.2 bar
